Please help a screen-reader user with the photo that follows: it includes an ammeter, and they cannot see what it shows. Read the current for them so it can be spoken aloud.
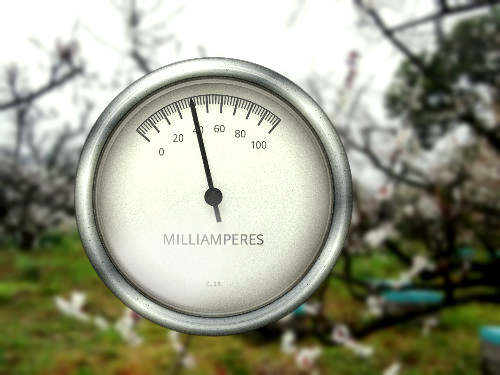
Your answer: 40 mA
